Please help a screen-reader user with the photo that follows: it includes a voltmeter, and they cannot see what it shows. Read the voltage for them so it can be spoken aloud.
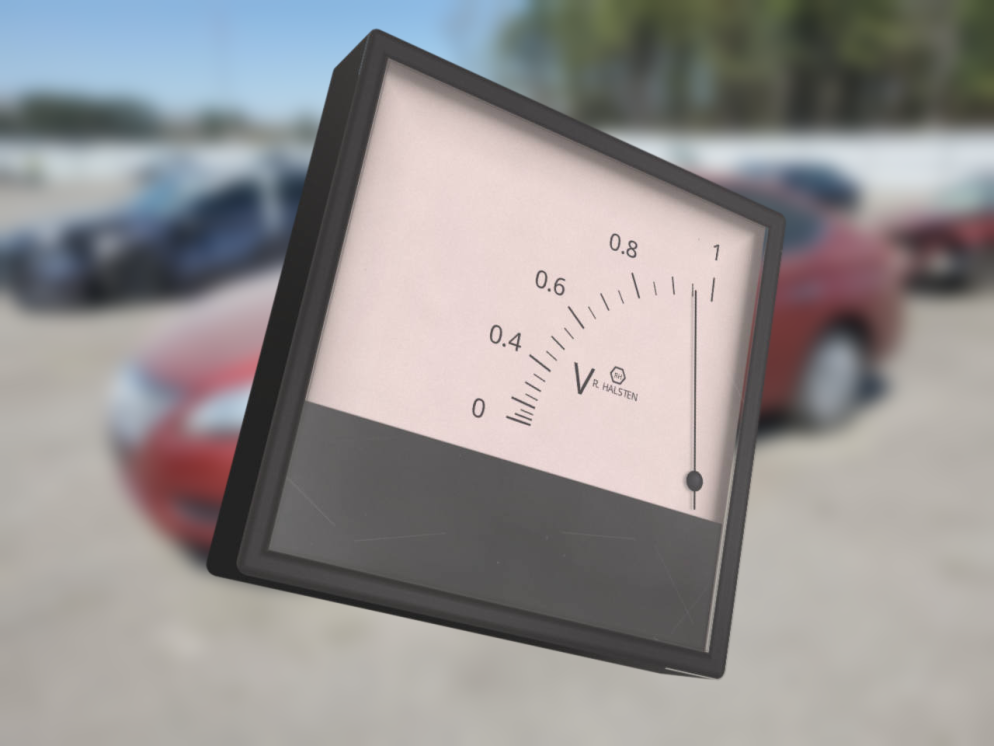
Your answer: 0.95 V
